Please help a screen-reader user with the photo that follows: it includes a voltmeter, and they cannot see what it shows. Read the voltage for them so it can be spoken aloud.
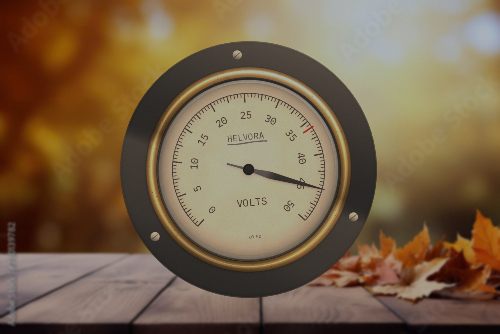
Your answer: 45 V
